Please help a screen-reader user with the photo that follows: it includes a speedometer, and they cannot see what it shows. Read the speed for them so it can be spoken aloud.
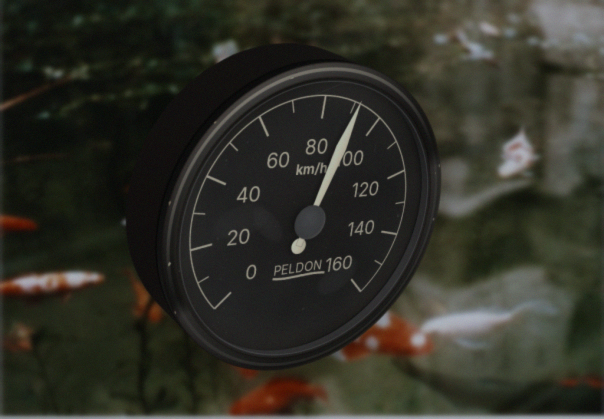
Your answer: 90 km/h
